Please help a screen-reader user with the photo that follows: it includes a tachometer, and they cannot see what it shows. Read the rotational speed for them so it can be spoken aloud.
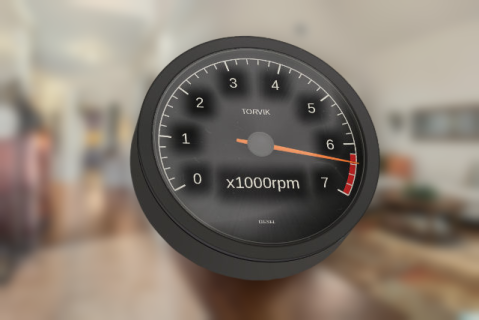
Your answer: 6400 rpm
